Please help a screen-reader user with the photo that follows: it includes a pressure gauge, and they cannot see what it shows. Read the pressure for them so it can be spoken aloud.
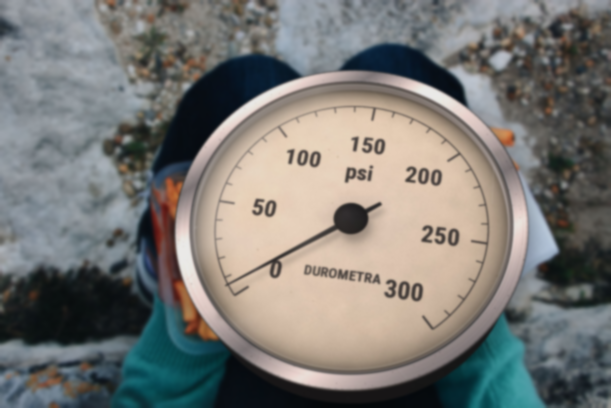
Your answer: 5 psi
